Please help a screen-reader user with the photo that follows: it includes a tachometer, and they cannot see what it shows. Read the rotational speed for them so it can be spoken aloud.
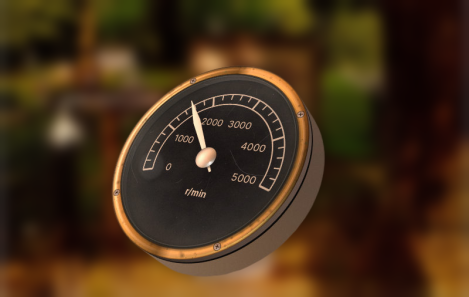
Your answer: 1600 rpm
